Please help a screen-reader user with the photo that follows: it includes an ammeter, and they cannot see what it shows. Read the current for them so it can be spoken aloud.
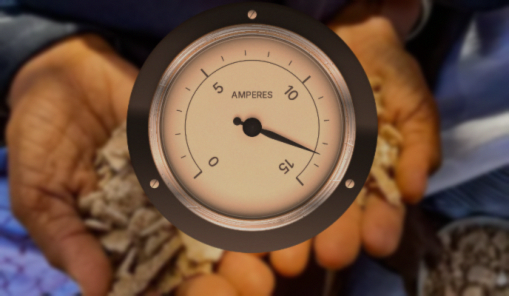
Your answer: 13.5 A
